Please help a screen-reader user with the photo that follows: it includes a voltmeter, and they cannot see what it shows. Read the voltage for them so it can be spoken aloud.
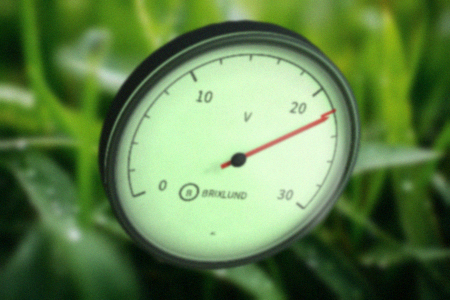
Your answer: 22 V
